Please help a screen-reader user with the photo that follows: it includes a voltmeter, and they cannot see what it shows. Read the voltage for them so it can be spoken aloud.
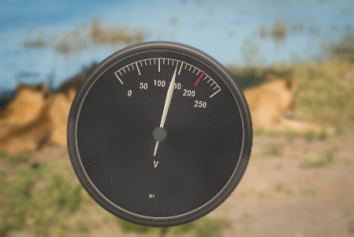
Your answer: 140 V
